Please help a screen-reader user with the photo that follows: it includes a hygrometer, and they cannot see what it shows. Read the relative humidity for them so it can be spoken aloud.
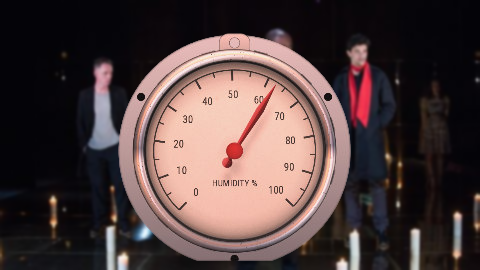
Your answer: 62.5 %
